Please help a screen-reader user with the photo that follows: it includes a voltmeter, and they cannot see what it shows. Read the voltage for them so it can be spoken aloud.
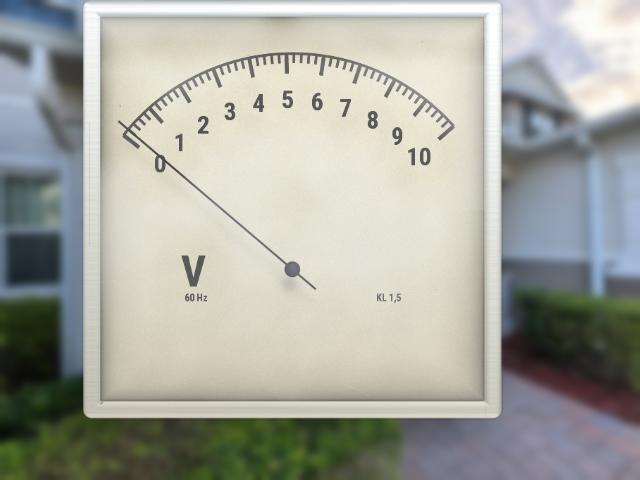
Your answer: 0.2 V
